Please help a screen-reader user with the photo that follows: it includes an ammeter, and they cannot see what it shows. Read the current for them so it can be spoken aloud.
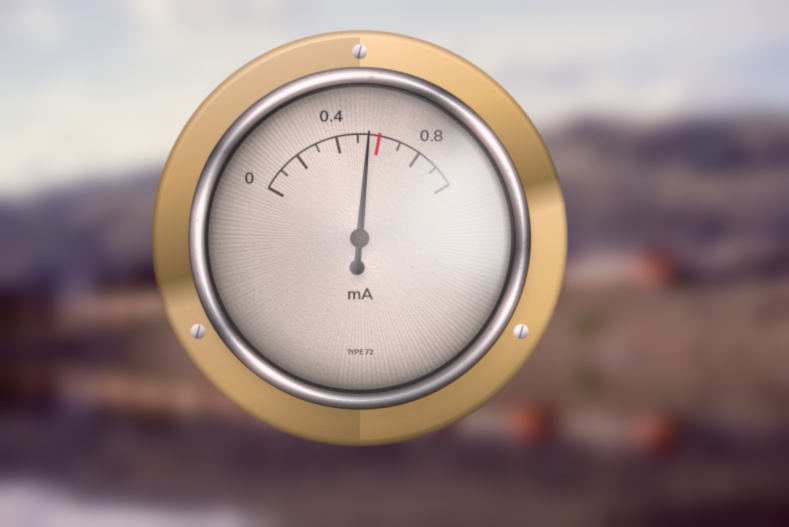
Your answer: 0.55 mA
